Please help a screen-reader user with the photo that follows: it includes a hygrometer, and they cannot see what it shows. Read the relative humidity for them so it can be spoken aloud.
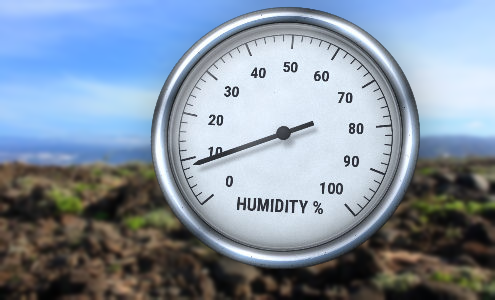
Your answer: 8 %
